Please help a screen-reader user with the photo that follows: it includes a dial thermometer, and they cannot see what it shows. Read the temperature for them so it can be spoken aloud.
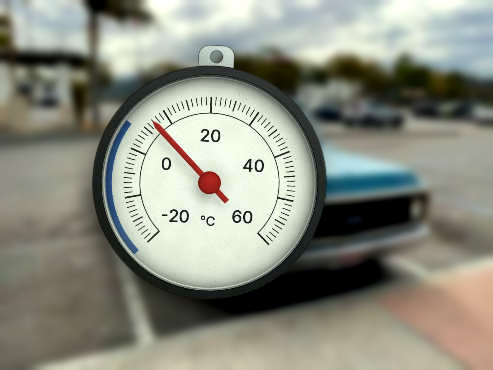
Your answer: 7 °C
